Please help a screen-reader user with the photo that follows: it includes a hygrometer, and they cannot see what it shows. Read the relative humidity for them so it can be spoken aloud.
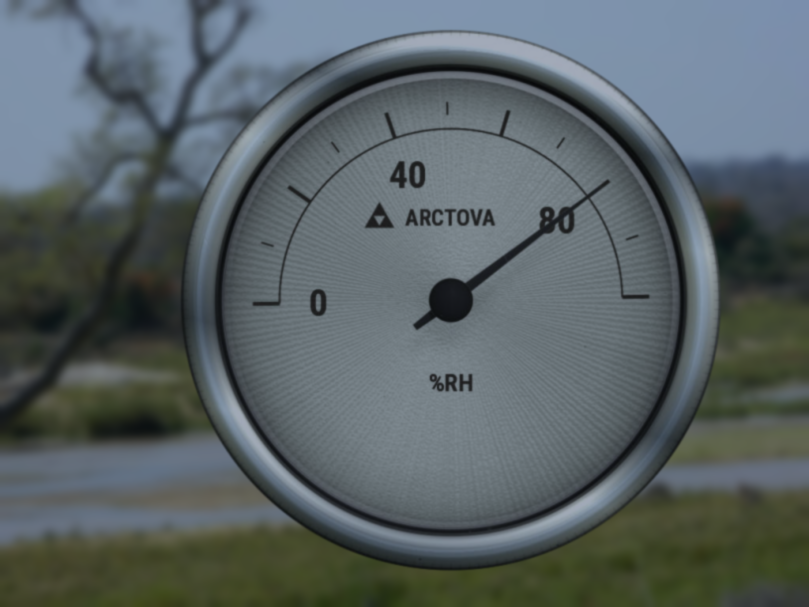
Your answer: 80 %
